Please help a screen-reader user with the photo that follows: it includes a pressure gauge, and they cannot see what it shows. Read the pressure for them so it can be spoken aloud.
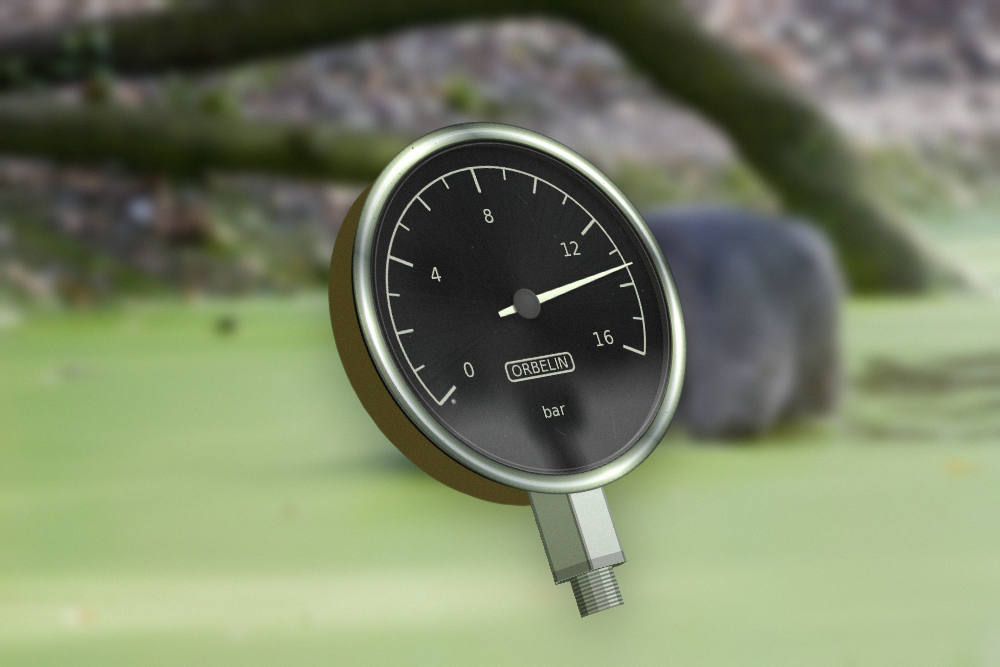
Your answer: 13.5 bar
